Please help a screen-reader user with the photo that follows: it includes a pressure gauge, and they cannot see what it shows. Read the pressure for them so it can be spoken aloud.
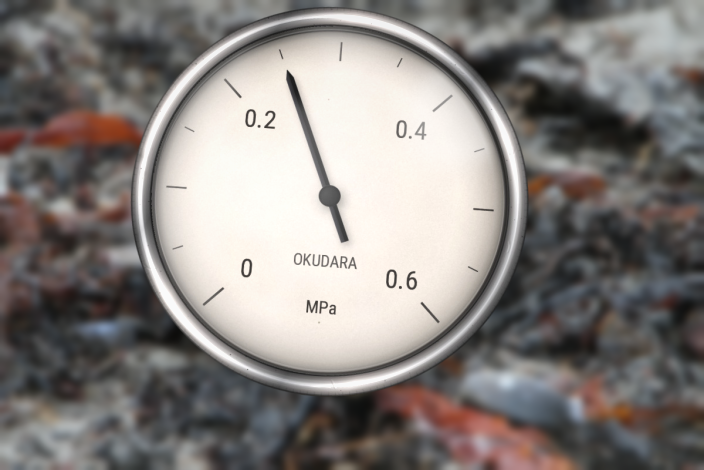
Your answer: 0.25 MPa
